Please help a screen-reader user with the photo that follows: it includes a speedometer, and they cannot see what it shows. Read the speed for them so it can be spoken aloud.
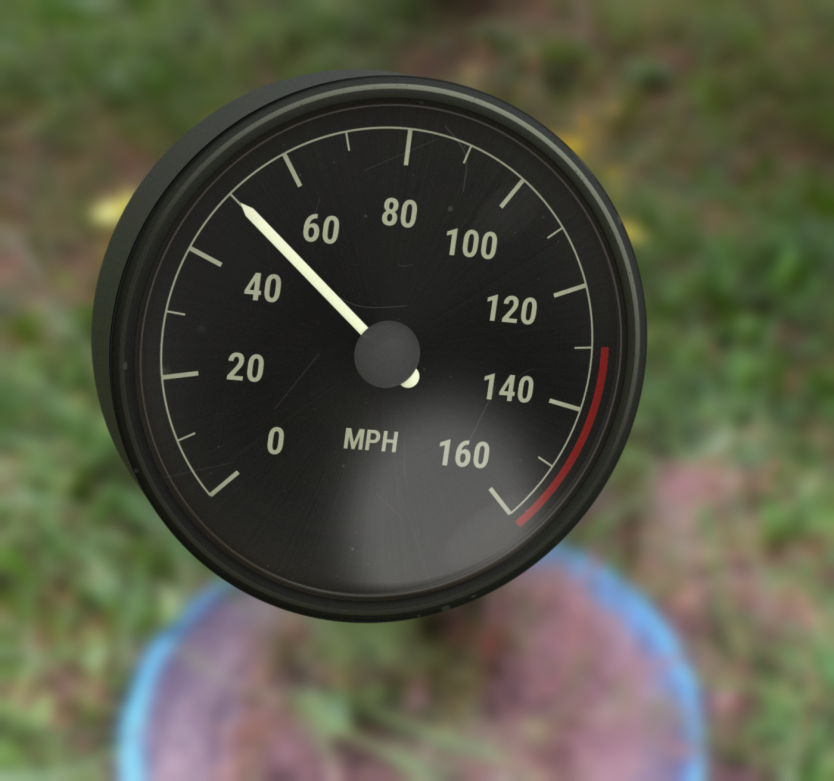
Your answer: 50 mph
